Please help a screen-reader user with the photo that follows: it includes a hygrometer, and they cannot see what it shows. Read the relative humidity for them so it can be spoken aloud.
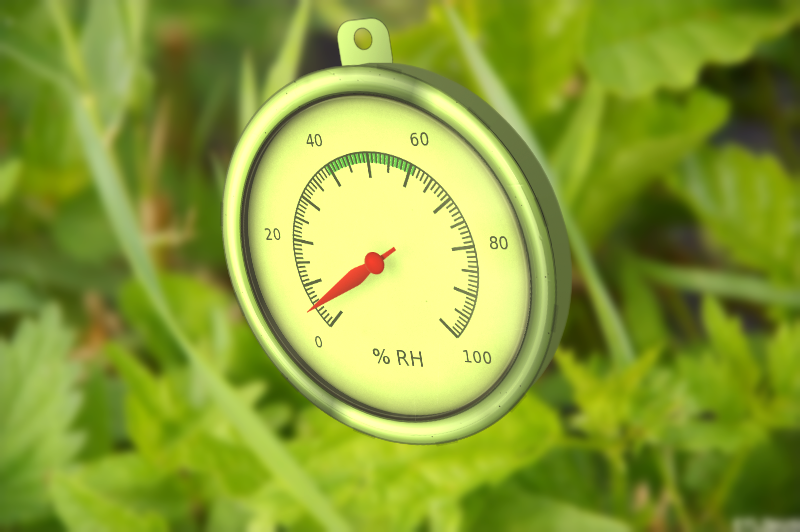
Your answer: 5 %
